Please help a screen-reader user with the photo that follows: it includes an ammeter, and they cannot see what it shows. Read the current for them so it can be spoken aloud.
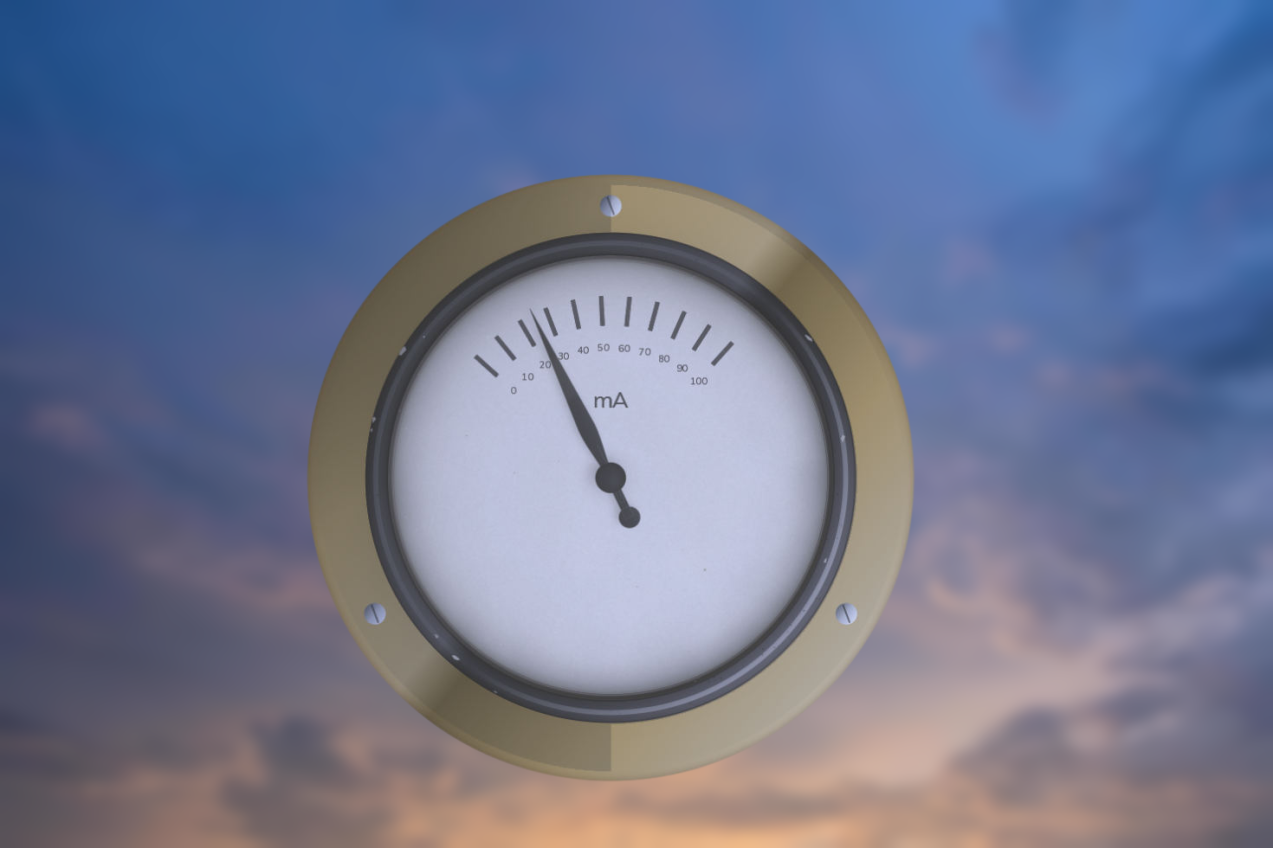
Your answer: 25 mA
